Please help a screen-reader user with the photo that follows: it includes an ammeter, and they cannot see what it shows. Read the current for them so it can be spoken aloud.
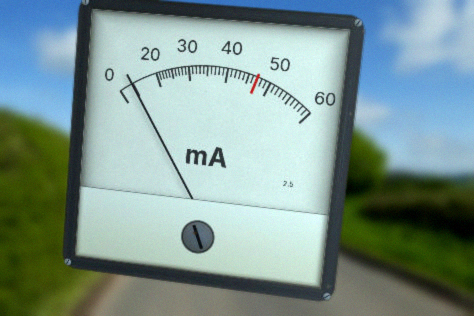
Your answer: 10 mA
